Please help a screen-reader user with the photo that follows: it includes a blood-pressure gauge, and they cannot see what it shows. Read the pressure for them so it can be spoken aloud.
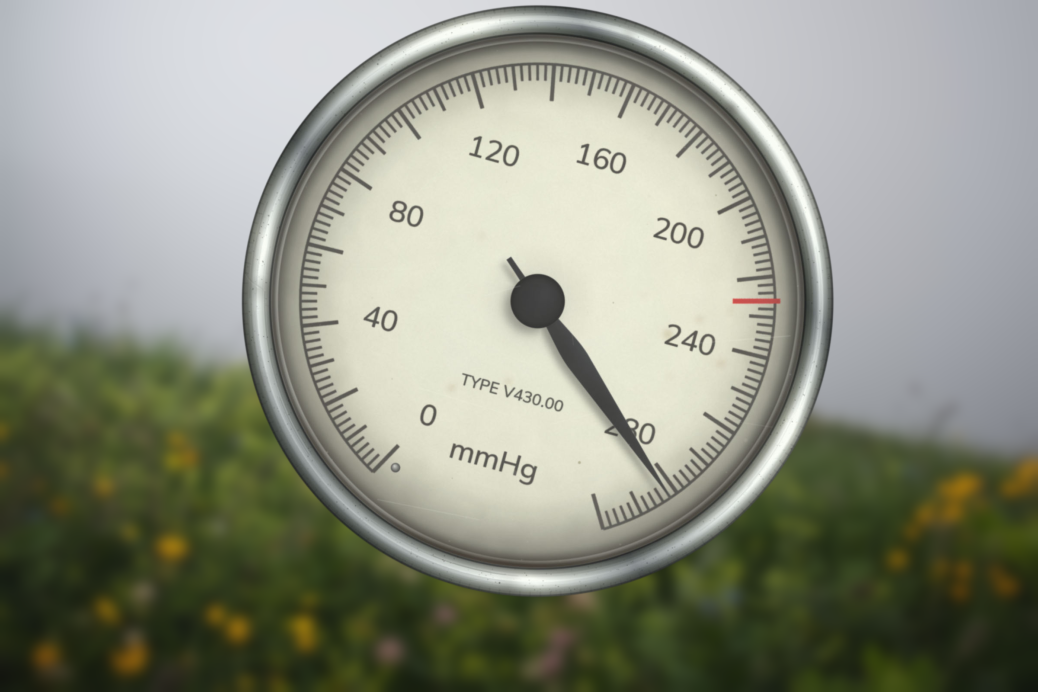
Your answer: 282 mmHg
